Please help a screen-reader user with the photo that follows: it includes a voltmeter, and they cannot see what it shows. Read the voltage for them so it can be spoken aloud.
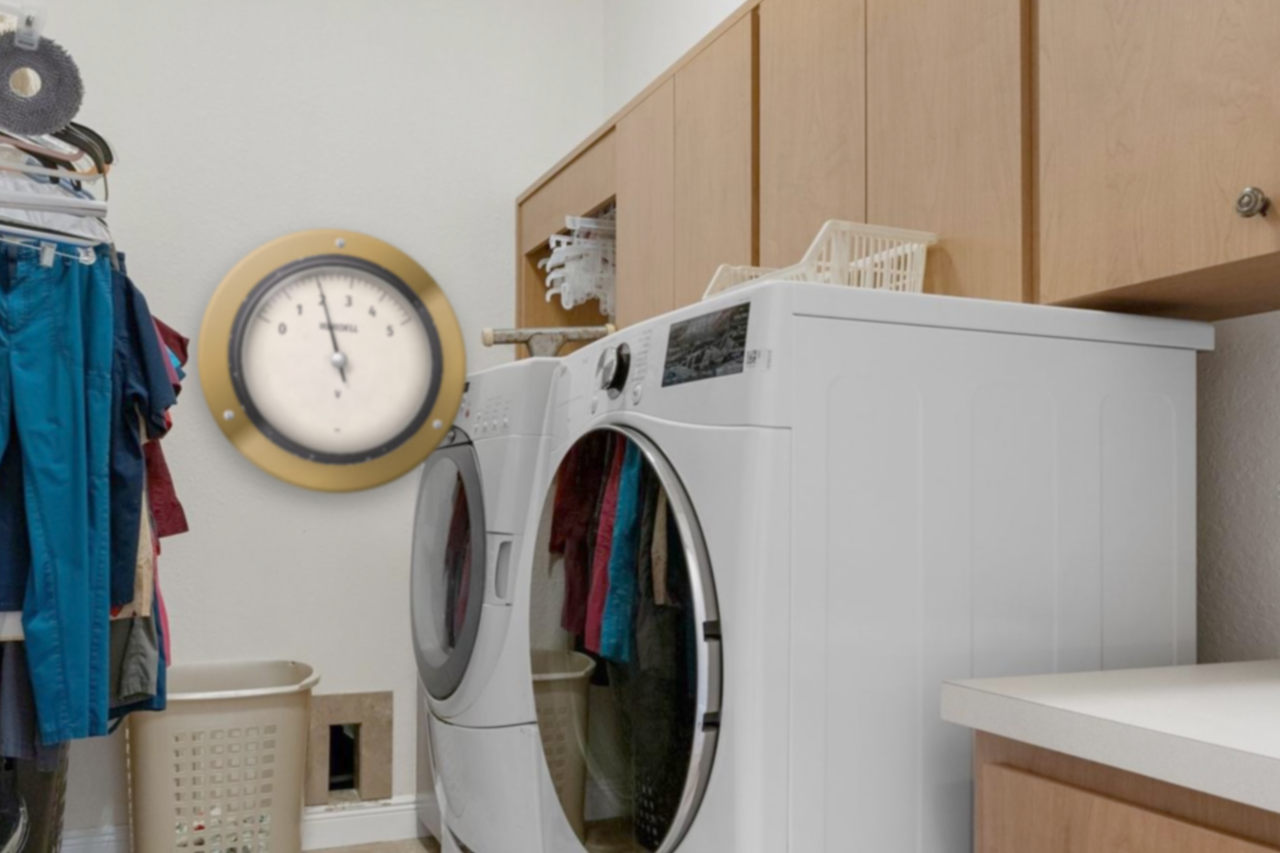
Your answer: 2 V
